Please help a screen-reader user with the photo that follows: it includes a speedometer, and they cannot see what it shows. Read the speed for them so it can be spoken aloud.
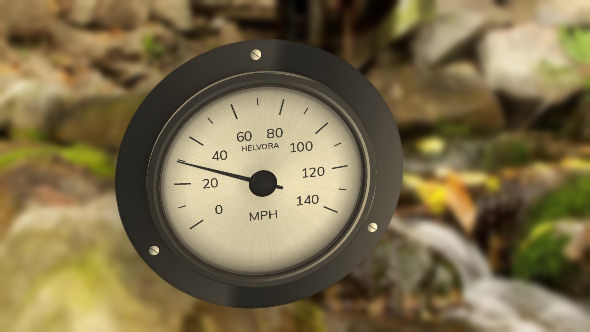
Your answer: 30 mph
